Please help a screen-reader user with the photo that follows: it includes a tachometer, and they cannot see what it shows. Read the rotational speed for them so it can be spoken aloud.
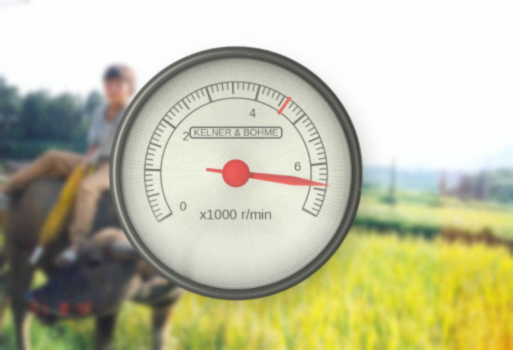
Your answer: 6400 rpm
